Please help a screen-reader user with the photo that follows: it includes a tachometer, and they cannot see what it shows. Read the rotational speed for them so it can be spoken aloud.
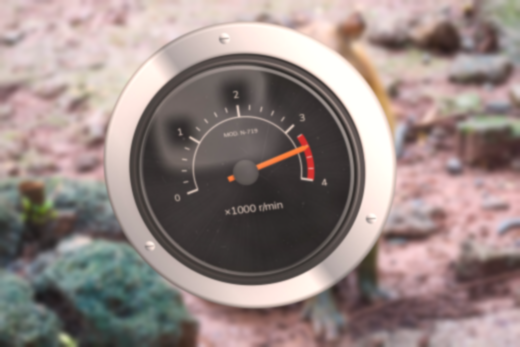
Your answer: 3400 rpm
